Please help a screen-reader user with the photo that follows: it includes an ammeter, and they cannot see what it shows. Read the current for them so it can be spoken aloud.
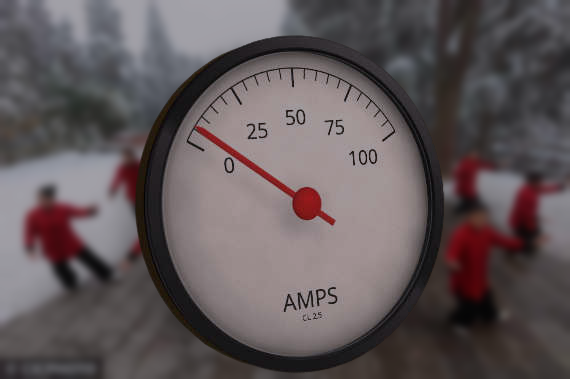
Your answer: 5 A
